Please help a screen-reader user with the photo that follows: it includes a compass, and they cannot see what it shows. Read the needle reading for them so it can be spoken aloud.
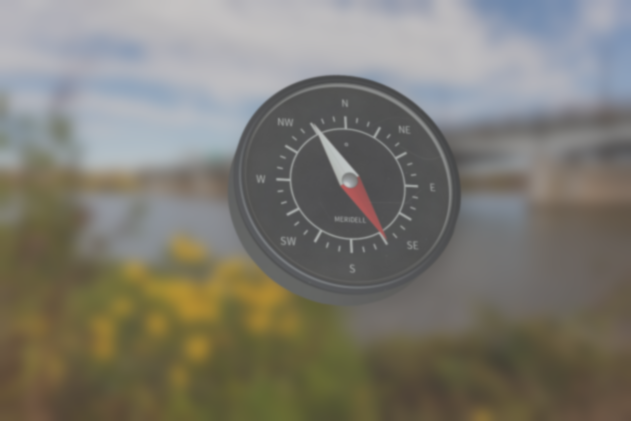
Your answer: 150 °
